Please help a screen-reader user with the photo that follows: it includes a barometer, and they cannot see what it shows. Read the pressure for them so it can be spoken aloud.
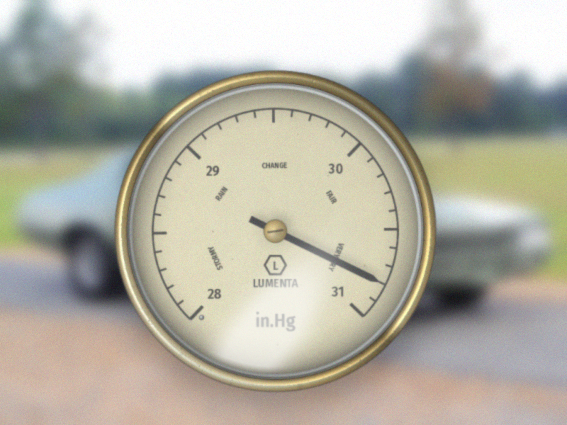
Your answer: 30.8 inHg
